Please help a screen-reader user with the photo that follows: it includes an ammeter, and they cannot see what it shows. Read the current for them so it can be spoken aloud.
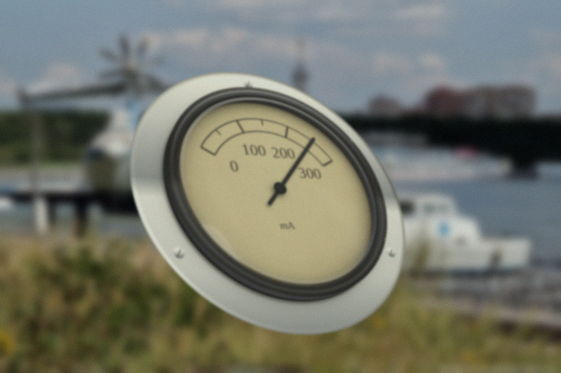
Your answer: 250 mA
